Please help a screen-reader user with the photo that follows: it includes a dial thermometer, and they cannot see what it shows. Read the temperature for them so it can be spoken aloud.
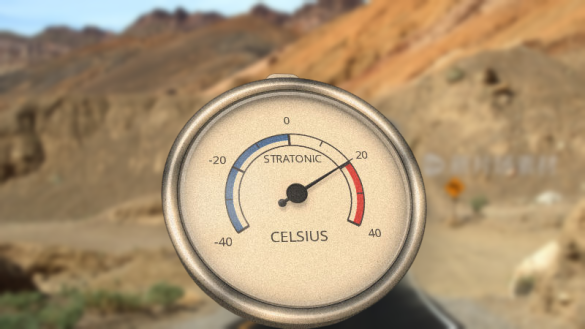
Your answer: 20 °C
